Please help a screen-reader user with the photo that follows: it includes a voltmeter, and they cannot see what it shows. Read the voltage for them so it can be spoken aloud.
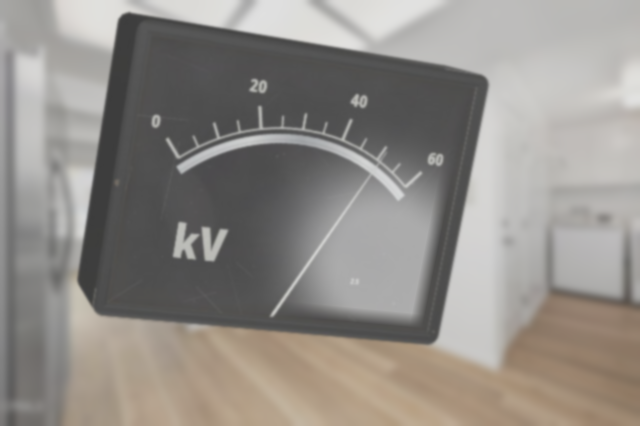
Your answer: 50 kV
